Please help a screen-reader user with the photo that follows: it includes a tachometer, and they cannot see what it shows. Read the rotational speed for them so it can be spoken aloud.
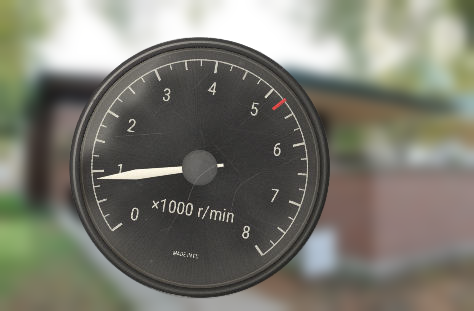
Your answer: 875 rpm
